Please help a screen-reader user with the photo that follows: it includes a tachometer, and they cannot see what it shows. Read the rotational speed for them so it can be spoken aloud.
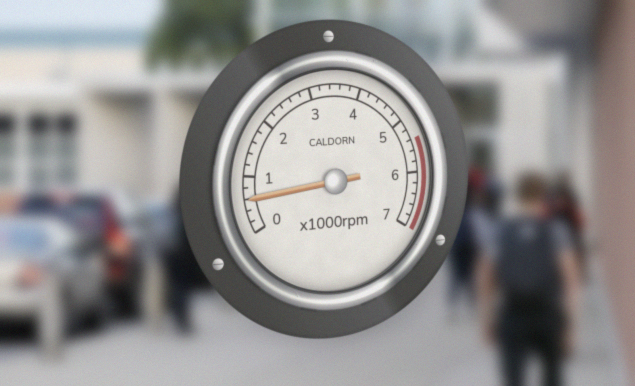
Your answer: 600 rpm
